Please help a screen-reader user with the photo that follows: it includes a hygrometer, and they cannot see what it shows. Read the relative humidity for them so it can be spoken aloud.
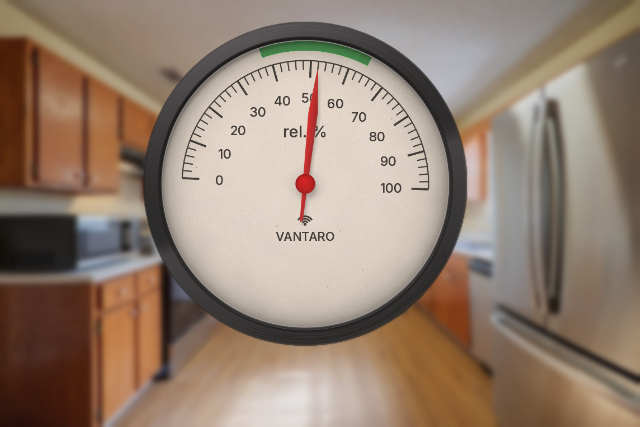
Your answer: 52 %
